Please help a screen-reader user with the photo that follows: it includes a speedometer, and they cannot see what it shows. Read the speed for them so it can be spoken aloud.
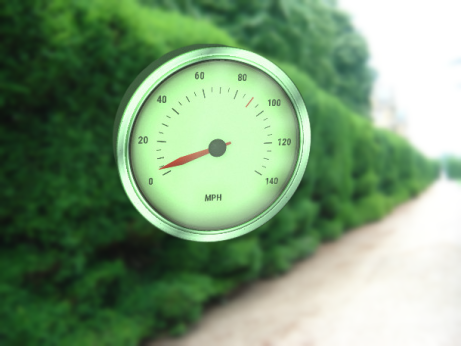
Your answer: 5 mph
